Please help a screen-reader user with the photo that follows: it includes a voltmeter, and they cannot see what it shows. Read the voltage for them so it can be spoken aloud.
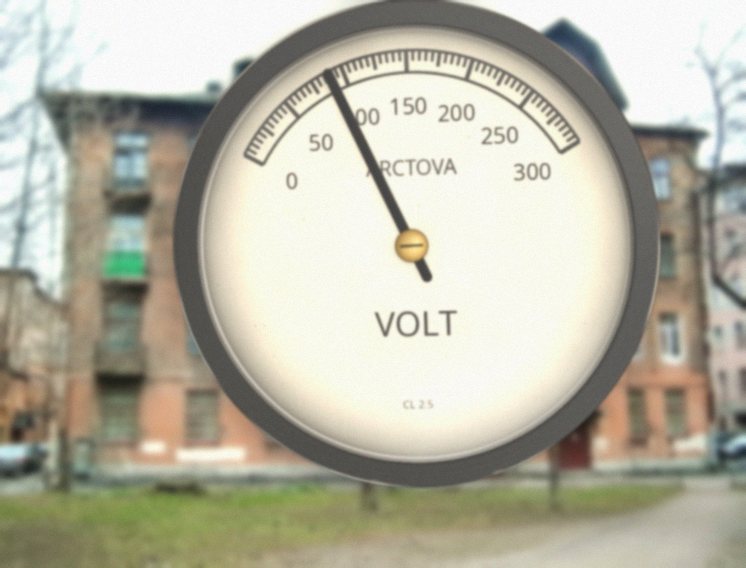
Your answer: 90 V
